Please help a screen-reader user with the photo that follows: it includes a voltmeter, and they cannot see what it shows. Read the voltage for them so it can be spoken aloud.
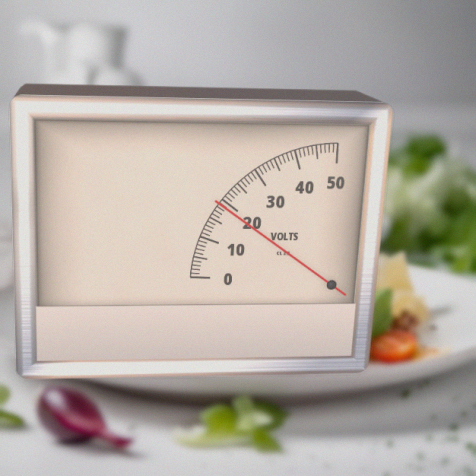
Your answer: 19 V
